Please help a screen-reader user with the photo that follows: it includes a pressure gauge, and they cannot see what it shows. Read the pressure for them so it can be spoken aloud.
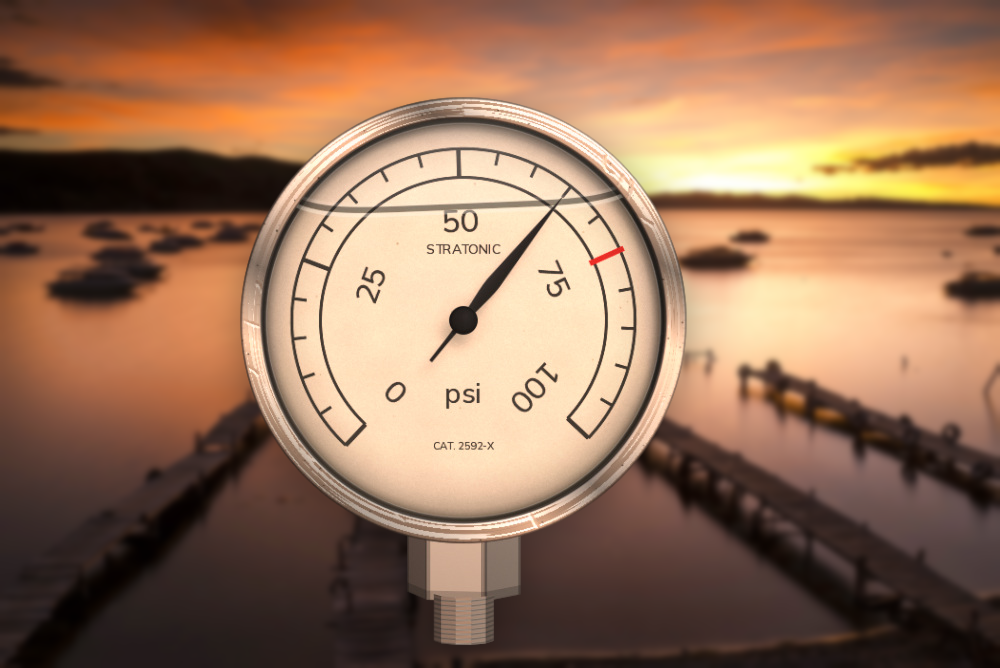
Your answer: 65 psi
